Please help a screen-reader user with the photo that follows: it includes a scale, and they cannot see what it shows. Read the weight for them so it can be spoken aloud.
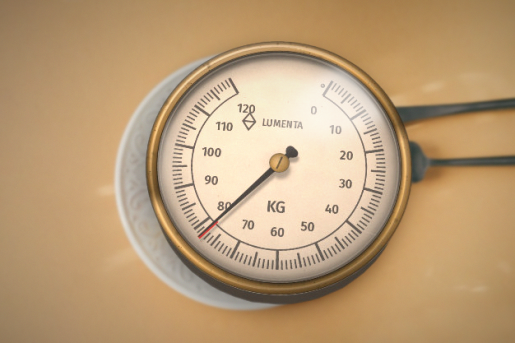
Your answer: 78 kg
